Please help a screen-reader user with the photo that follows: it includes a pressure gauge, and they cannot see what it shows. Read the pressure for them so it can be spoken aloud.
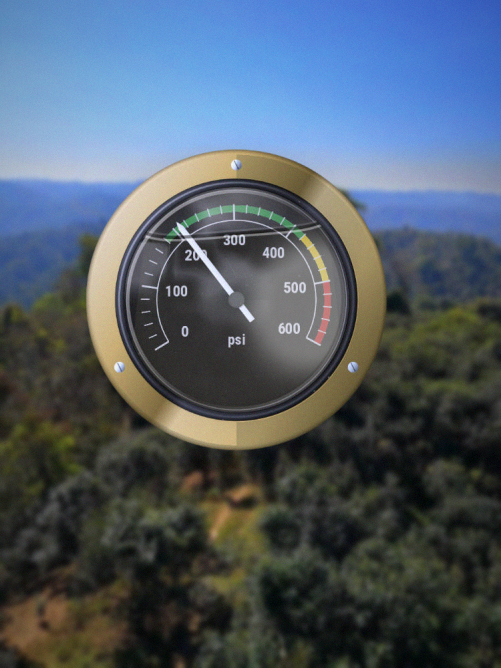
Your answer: 210 psi
